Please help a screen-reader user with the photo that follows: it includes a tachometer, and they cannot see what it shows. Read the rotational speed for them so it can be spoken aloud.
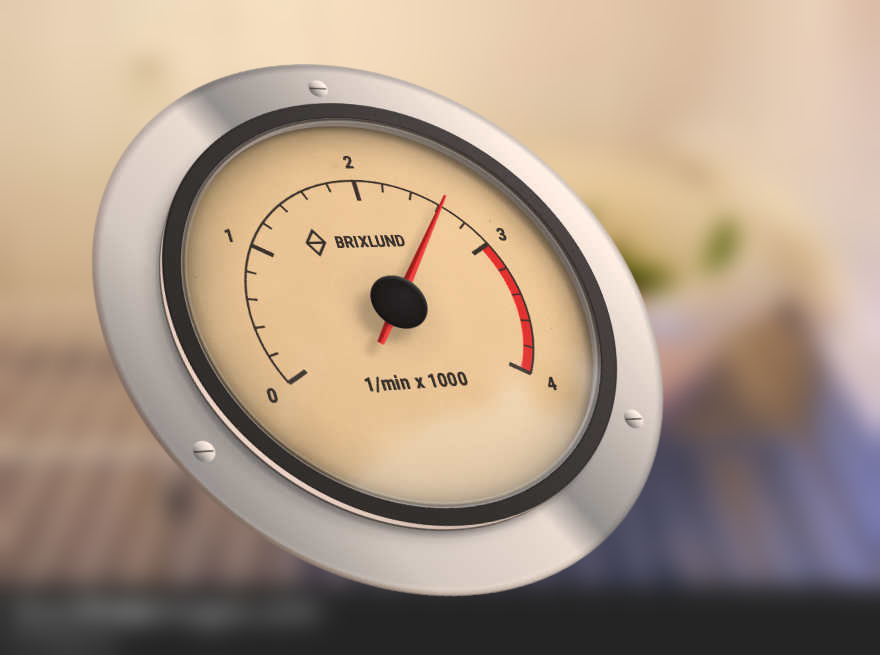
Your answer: 2600 rpm
